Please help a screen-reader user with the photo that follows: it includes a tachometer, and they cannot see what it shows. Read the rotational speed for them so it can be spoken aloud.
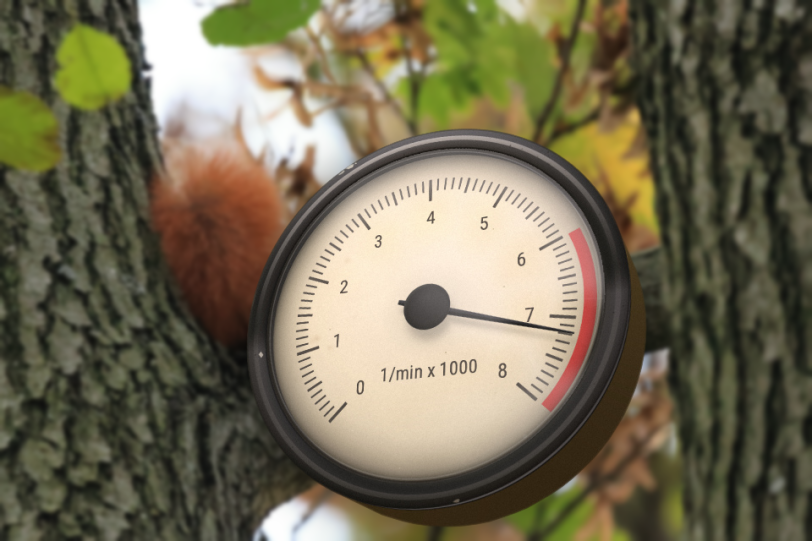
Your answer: 7200 rpm
